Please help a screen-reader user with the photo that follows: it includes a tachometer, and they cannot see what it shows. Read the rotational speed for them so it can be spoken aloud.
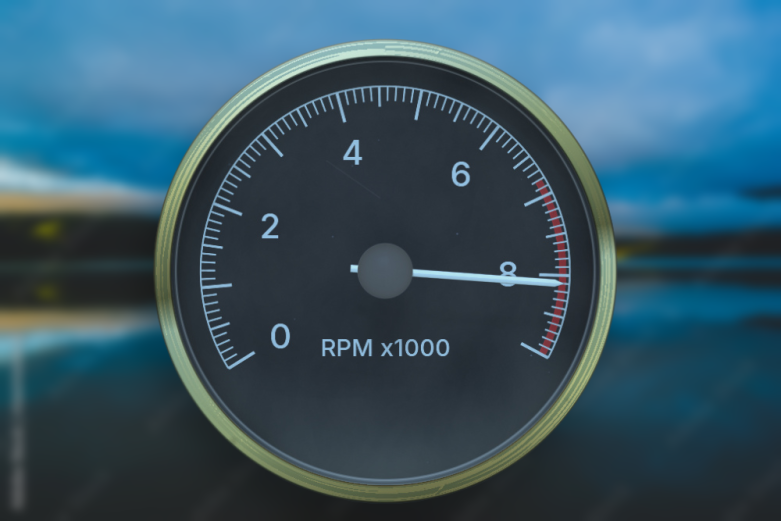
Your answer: 8100 rpm
